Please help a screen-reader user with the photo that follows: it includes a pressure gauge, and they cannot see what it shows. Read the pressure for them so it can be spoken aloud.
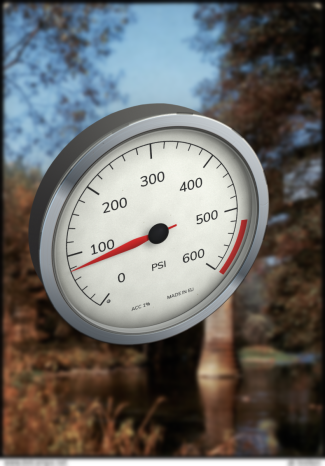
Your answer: 80 psi
